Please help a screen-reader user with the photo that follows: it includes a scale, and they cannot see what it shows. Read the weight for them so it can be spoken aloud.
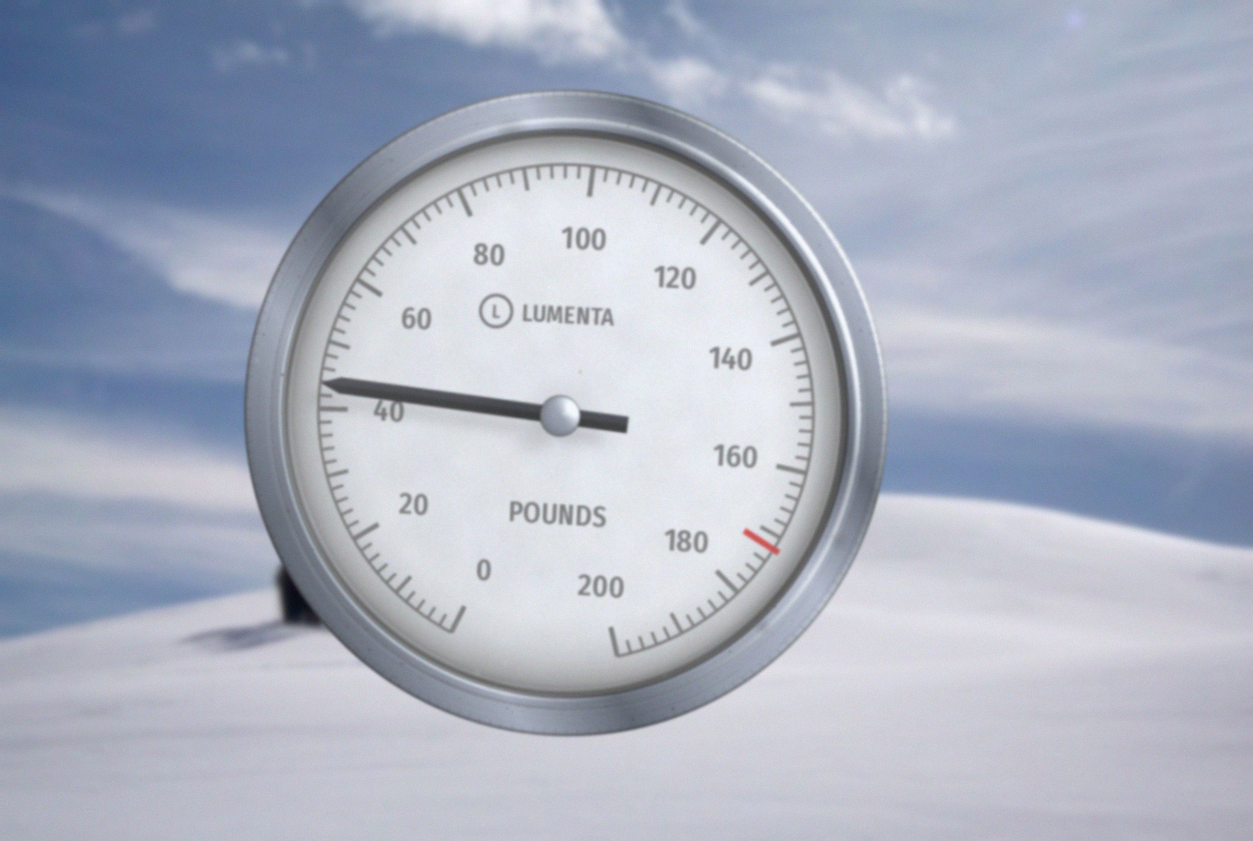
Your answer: 44 lb
